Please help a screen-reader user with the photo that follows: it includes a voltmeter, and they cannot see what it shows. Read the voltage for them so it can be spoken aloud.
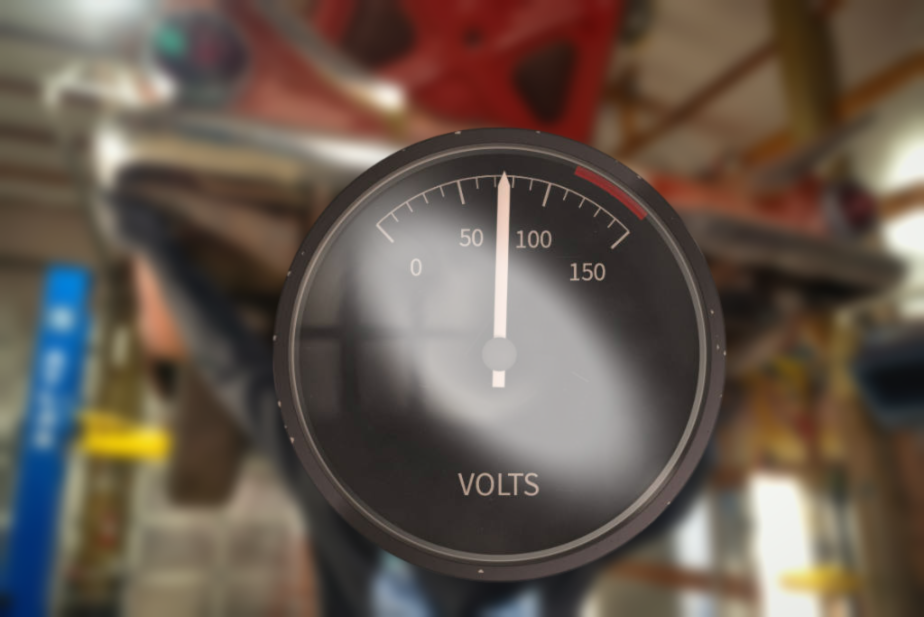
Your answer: 75 V
